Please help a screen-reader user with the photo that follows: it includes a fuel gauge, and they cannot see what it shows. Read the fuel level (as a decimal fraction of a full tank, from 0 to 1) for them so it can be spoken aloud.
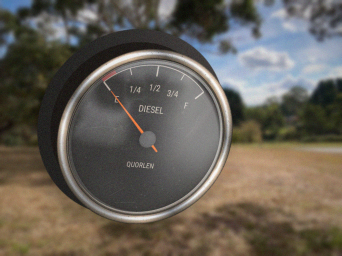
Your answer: 0
